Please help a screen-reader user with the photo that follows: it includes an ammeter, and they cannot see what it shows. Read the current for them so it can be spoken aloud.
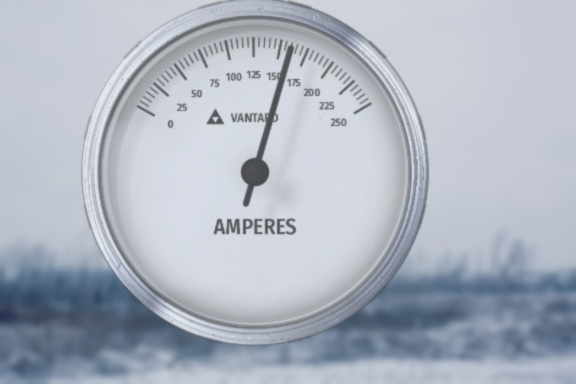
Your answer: 160 A
